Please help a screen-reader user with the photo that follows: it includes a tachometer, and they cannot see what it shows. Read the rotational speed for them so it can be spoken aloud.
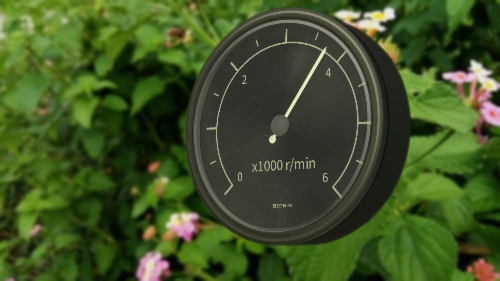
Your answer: 3750 rpm
